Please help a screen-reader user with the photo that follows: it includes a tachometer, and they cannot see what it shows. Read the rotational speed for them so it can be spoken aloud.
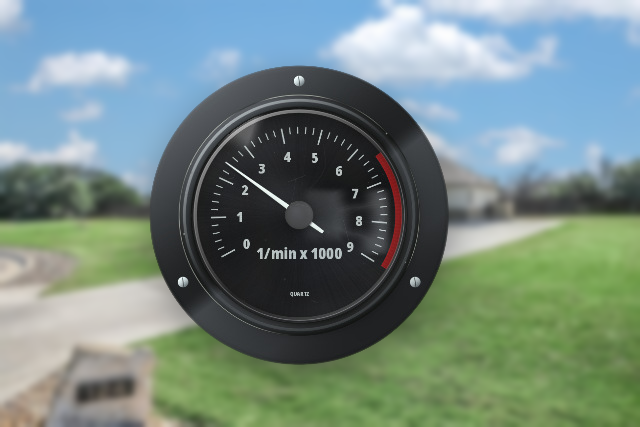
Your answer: 2400 rpm
